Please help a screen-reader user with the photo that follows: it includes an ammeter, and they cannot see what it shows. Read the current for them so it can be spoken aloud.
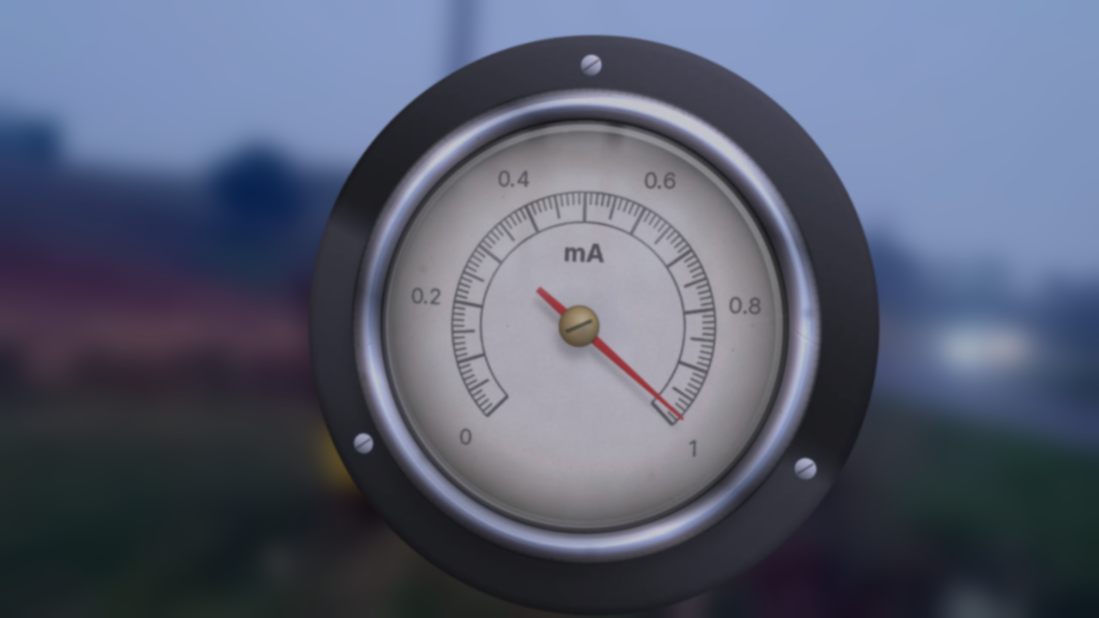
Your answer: 0.98 mA
